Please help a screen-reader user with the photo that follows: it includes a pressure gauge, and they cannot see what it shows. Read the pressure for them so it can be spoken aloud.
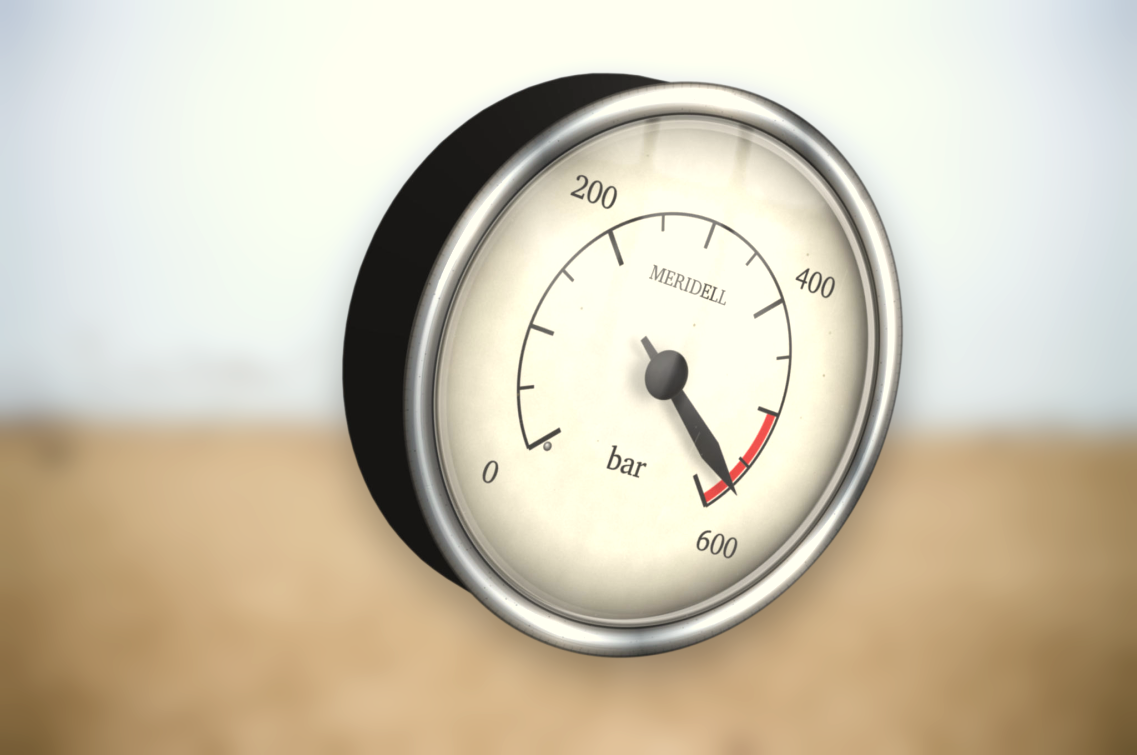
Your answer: 575 bar
